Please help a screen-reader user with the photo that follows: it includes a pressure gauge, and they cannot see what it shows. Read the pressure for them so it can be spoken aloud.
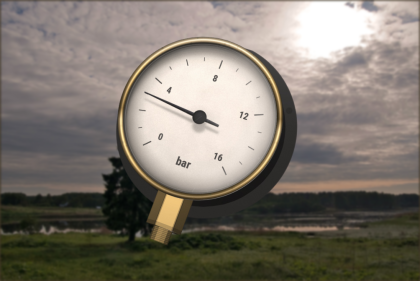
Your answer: 3 bar
